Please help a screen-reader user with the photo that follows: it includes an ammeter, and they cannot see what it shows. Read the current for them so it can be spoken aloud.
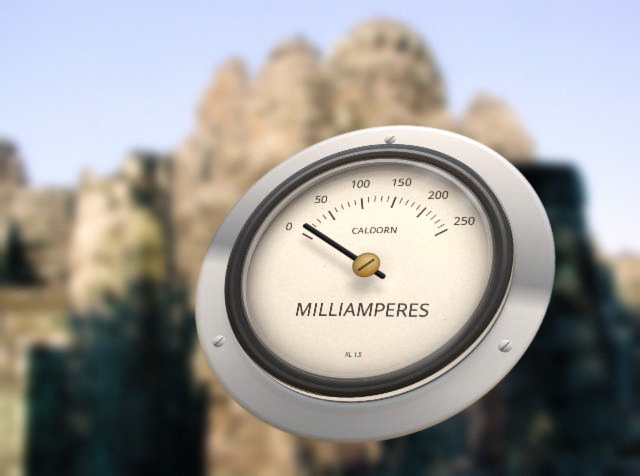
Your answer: 10 mA
